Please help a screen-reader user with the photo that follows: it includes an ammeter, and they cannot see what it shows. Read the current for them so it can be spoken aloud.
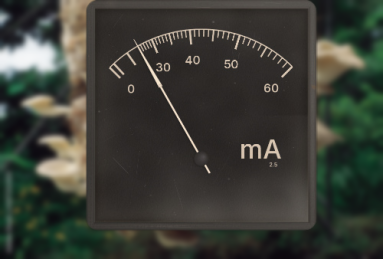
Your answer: 25 mA
